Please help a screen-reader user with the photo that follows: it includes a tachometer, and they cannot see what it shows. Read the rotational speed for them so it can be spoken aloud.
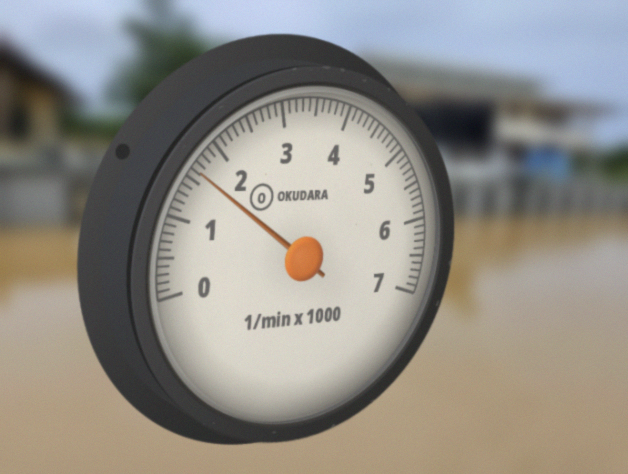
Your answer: 1600 rpm
